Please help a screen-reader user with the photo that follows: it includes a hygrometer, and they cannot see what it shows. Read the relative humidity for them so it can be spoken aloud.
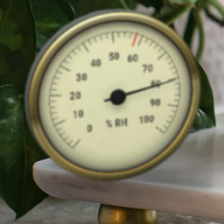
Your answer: 80 %
